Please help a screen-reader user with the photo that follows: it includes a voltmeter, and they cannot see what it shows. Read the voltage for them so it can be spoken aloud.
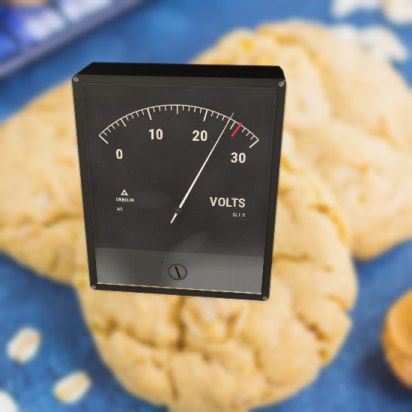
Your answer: 24 V
